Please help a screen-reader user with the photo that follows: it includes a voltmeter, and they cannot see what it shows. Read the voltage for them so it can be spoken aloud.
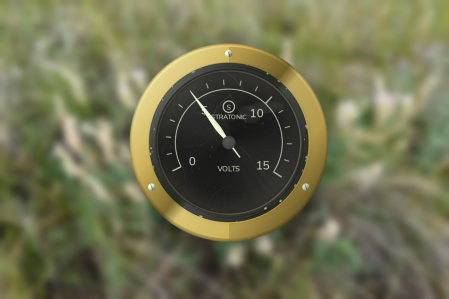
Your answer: 5 V
